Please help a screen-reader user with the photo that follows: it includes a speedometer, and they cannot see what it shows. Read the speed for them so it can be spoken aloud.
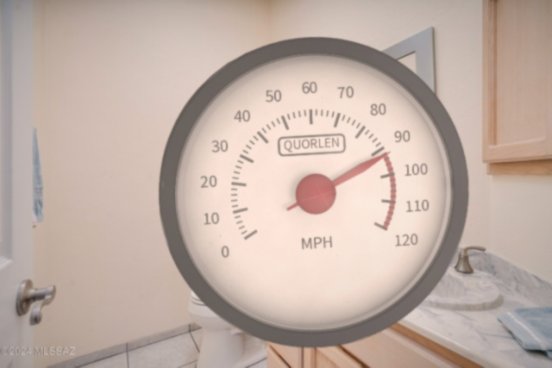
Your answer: 92 mph
